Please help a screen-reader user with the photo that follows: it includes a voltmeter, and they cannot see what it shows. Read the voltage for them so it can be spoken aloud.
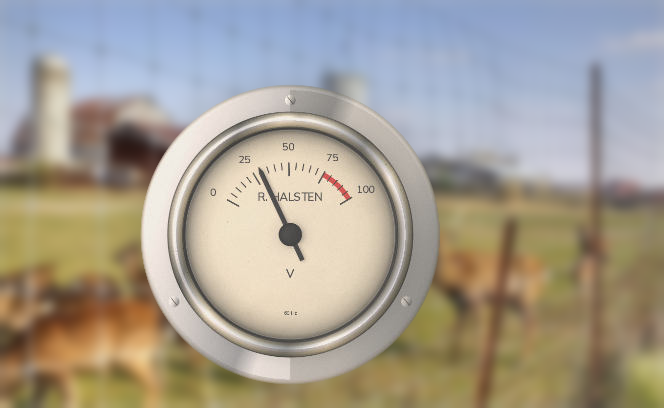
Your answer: 30 V
